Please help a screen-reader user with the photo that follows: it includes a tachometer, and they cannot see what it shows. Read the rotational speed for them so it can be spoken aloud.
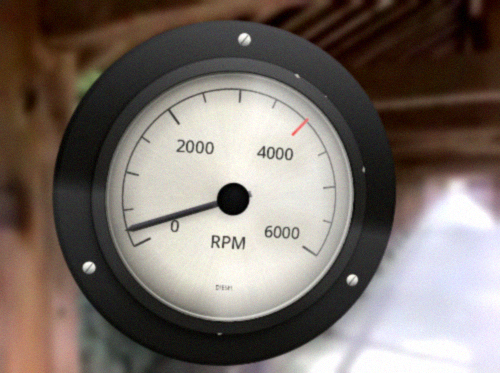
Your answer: 250 rpm
